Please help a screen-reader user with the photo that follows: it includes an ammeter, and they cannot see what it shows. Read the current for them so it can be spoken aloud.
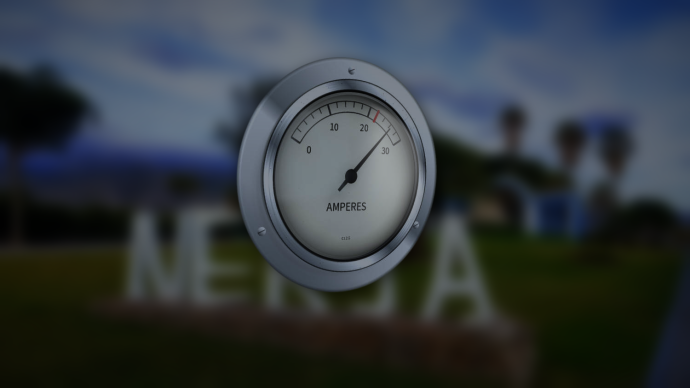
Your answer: 26 A
